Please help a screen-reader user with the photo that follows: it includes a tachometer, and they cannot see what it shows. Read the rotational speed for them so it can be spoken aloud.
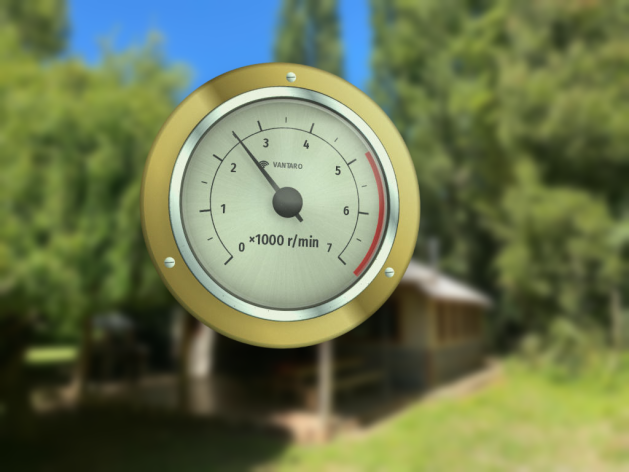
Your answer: 2500 rpm
